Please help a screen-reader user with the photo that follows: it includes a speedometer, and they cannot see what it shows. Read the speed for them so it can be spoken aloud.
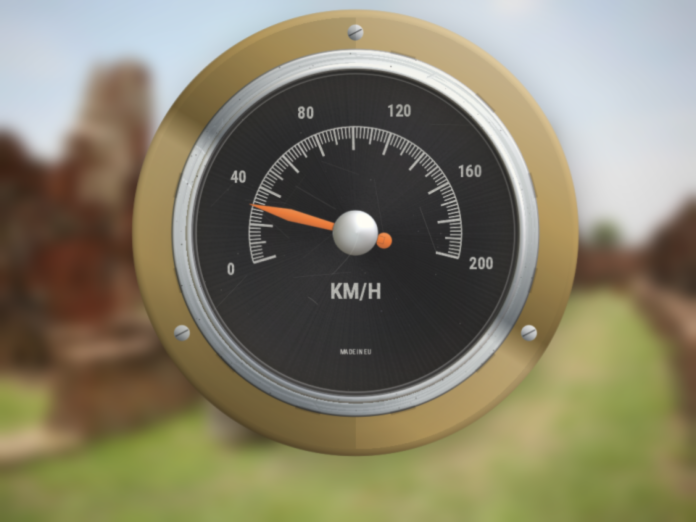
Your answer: 30 km/h
